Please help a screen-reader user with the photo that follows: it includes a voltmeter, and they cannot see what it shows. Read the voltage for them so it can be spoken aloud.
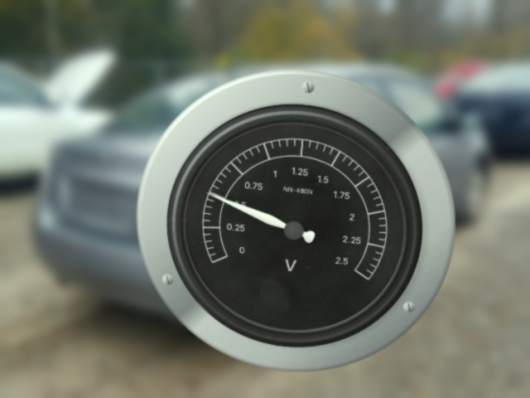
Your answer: 0.5 V
